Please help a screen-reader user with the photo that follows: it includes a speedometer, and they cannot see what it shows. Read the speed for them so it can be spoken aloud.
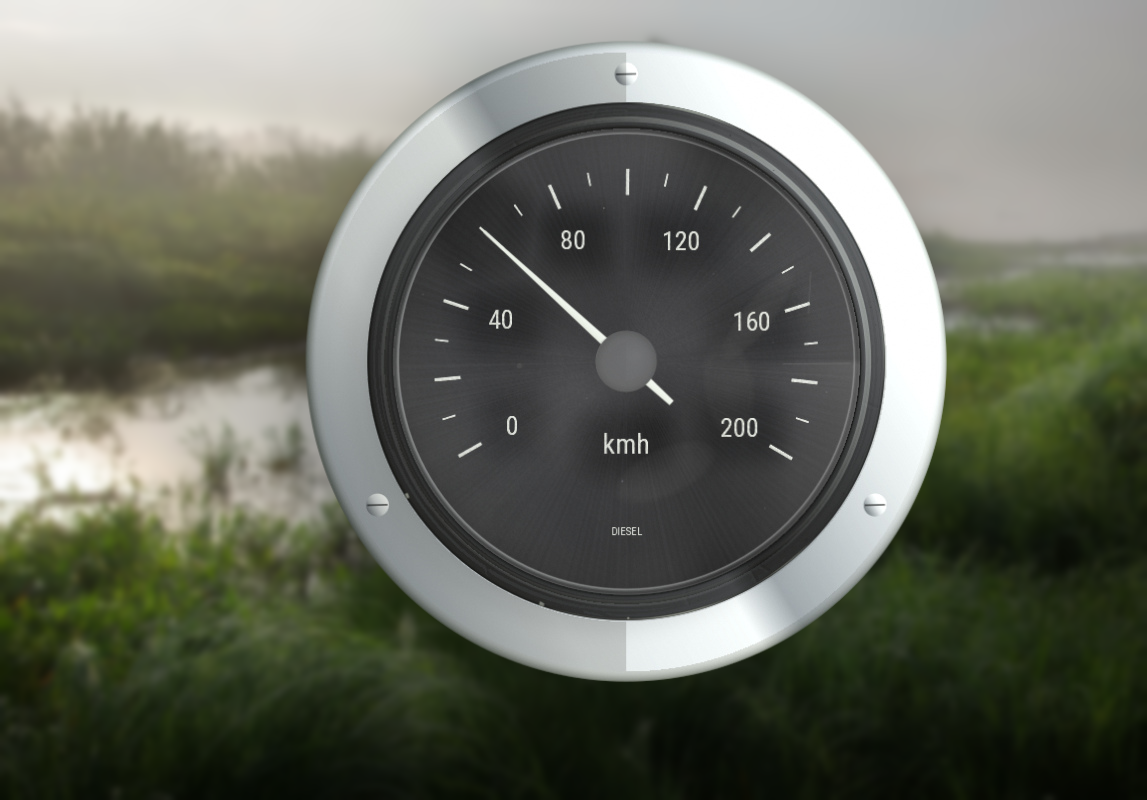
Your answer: 60 km/h
